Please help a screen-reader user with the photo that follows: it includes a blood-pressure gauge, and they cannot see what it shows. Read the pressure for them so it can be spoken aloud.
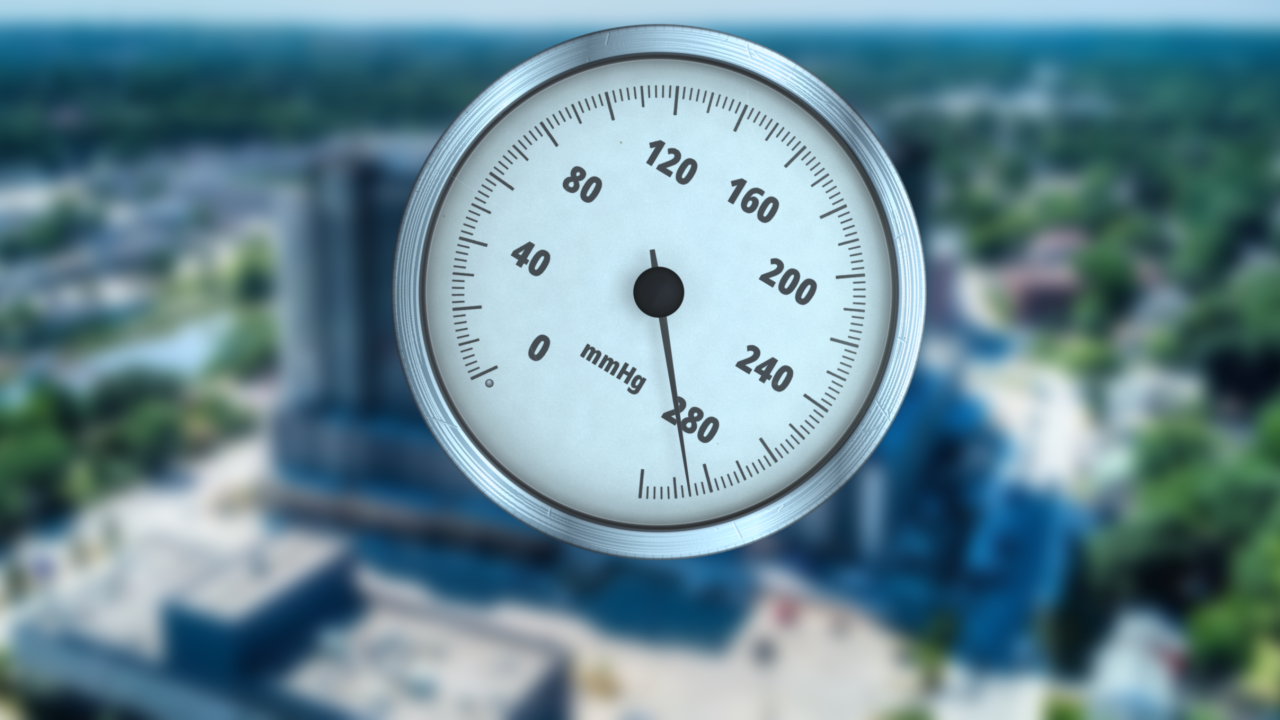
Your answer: 286 mmHg
